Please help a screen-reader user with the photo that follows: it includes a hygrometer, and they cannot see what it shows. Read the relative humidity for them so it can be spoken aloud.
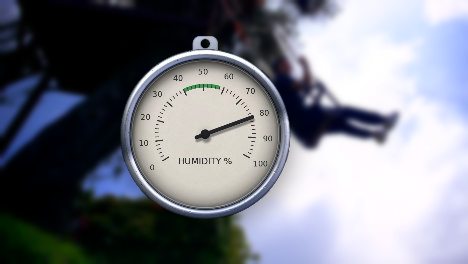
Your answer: 80 %
